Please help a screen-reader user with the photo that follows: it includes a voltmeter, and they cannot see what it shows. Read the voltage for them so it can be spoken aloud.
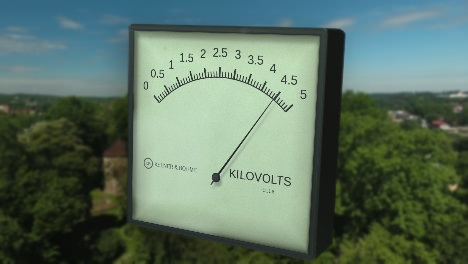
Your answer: 4.5 kV
